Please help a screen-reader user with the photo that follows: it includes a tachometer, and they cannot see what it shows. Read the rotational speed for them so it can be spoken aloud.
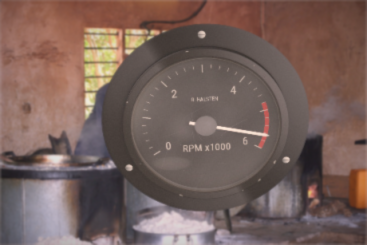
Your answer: 5600 rpm
